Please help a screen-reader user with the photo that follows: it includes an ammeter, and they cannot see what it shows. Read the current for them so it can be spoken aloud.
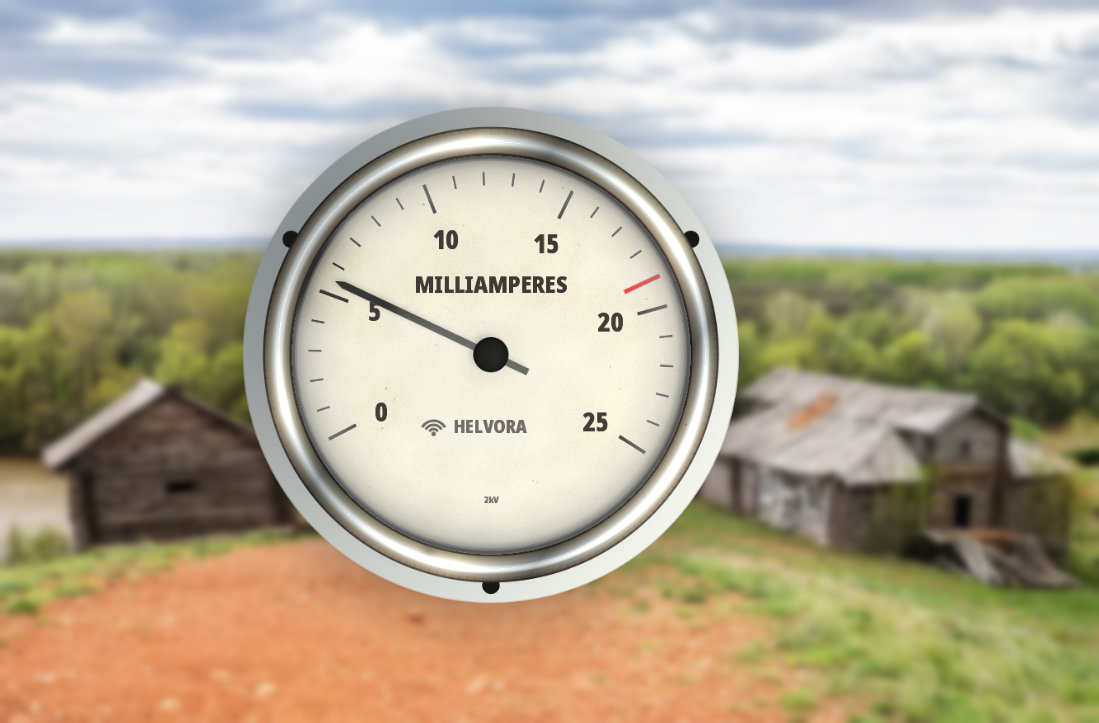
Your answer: 5.5 mA
